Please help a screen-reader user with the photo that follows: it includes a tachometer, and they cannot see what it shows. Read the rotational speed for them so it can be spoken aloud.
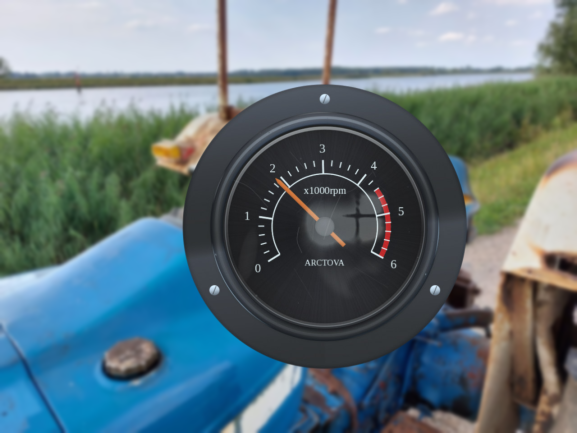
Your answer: 1900 rpm
